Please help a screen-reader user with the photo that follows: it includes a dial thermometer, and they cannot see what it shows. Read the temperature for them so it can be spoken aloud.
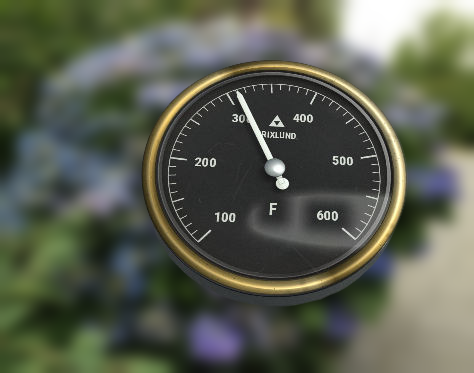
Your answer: 310 °F
